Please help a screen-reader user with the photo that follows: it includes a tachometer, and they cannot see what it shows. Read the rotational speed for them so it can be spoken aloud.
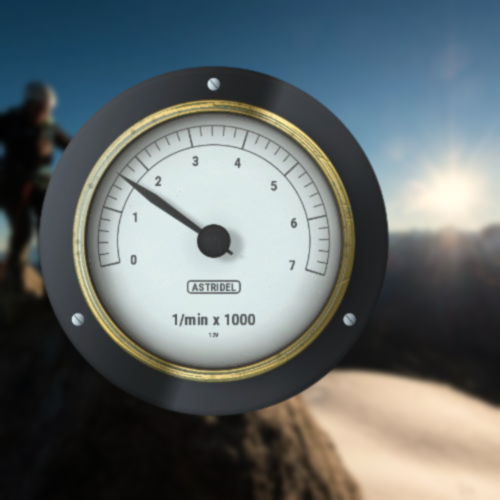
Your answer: 1600 rpm
